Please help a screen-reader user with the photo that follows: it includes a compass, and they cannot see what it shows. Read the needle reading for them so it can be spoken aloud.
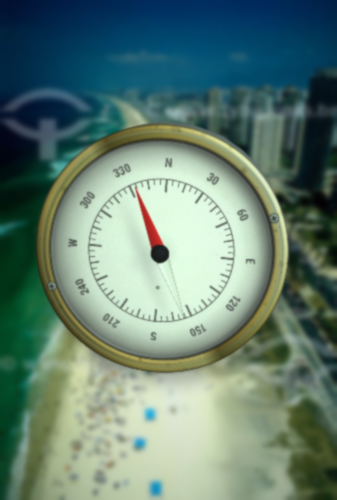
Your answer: 335 °
